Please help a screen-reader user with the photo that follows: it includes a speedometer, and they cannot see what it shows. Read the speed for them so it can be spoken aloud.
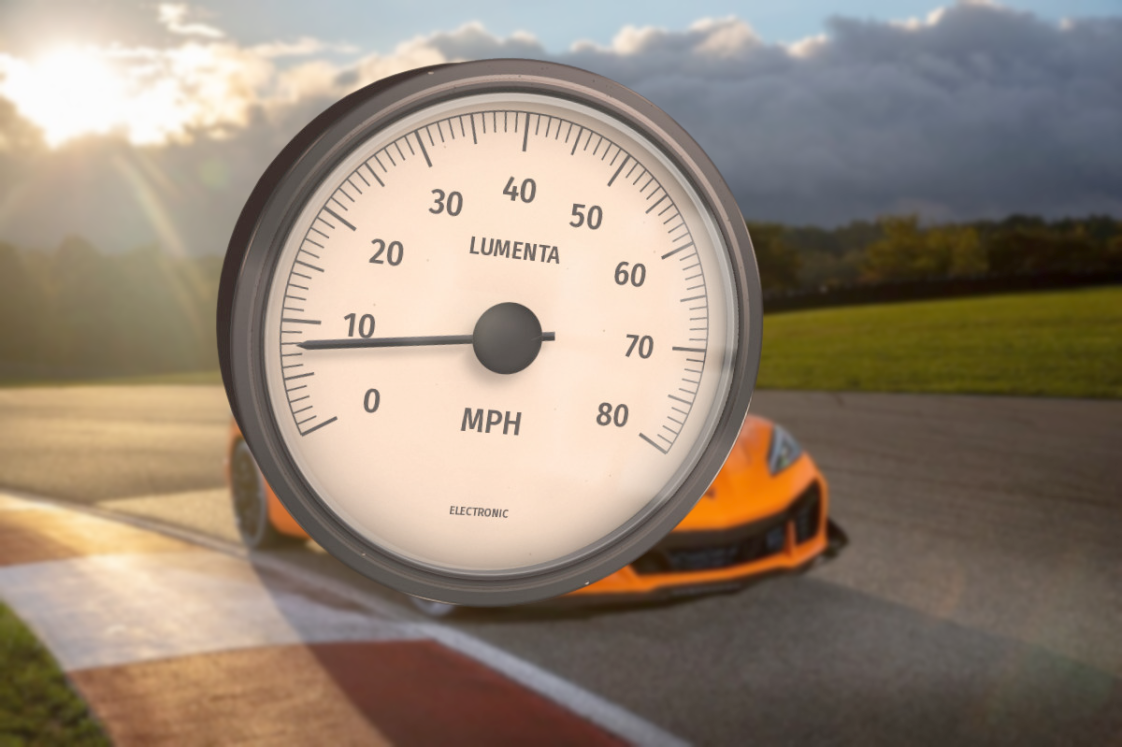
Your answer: 8 mph
